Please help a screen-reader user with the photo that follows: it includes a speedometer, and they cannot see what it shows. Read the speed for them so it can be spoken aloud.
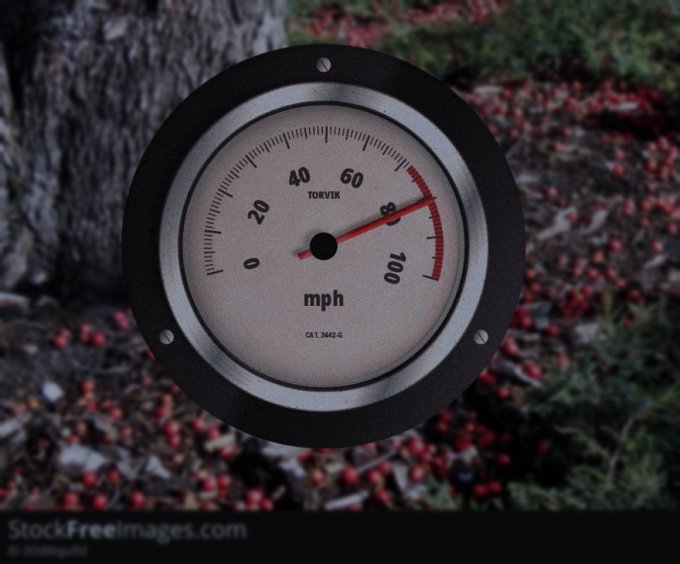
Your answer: 81 mph
